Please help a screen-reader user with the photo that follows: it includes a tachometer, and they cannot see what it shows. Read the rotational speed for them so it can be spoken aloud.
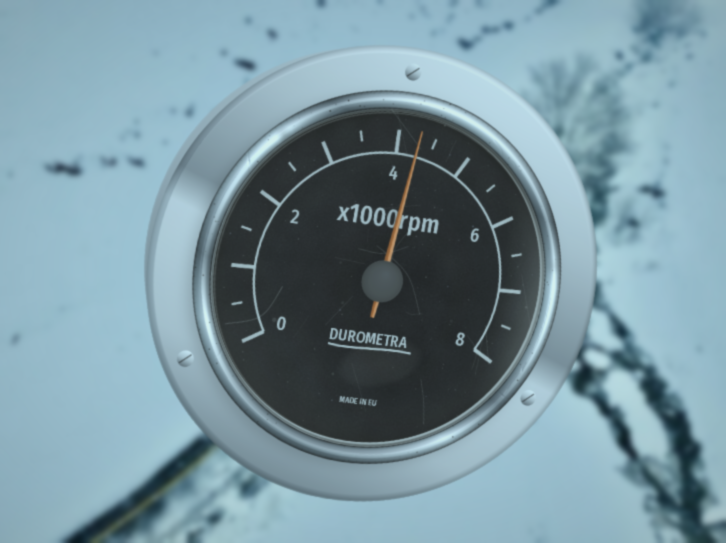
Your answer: 4250 rpm
